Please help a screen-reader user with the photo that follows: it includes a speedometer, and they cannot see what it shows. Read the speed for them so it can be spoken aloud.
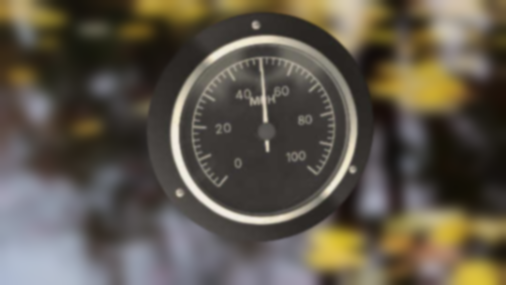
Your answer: 50 mph
